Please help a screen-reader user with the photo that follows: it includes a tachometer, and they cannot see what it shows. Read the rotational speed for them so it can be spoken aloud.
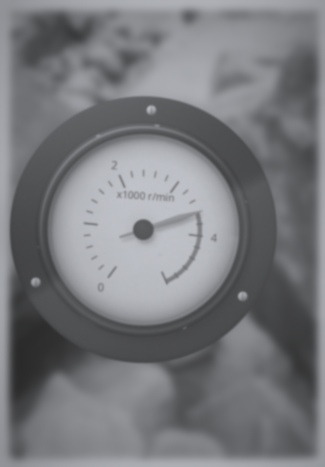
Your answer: 3600 rpm
